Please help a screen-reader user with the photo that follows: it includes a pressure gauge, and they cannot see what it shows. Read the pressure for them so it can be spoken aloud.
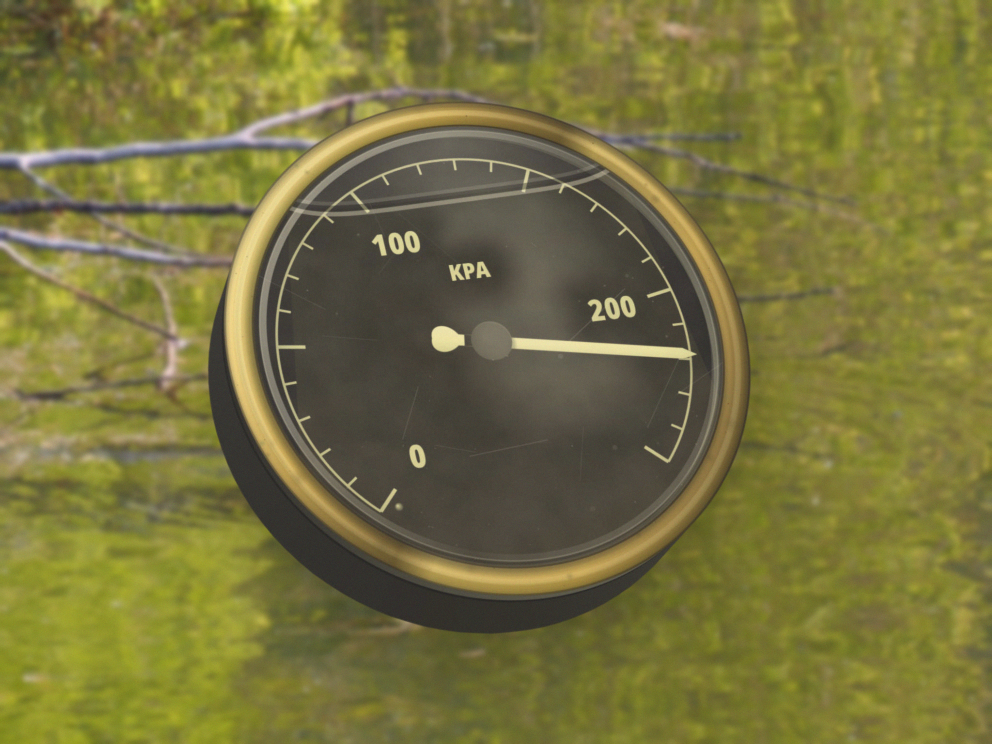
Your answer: 220 kPa
